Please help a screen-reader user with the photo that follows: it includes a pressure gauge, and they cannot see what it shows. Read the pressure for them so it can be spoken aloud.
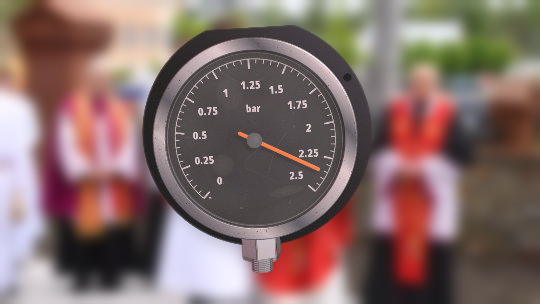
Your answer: 2.35 bar
